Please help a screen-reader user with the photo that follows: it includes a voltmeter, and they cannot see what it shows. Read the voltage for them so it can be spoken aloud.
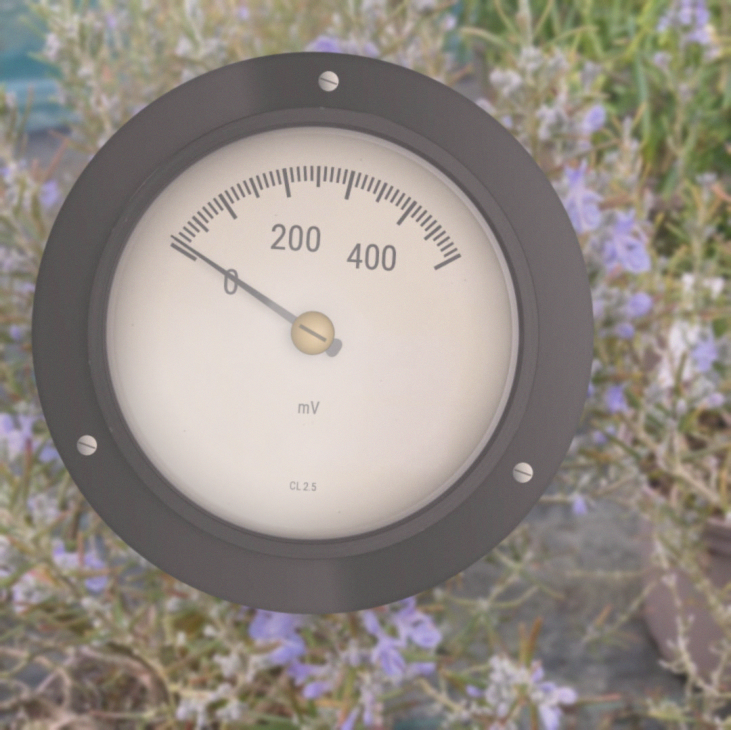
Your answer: 10 mV
